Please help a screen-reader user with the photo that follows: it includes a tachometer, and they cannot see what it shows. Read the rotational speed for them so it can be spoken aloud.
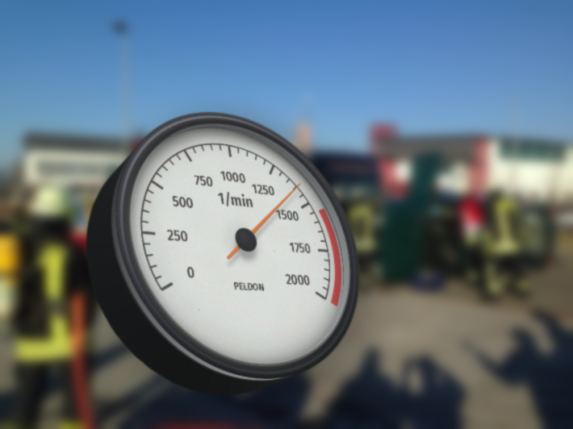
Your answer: 1400 rpm
